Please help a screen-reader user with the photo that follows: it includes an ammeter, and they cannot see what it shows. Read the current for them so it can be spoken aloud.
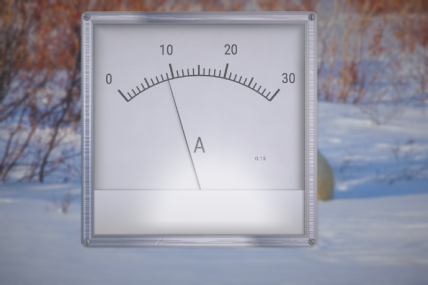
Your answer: 9 A
